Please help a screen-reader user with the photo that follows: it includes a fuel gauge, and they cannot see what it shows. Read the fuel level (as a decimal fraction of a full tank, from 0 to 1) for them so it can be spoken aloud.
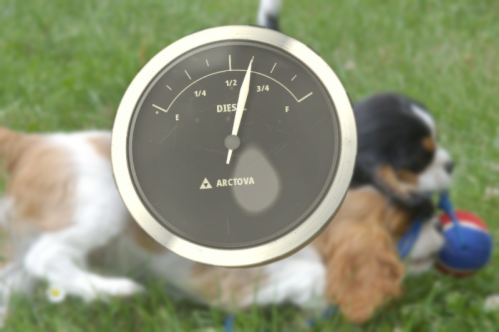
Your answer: 0.625
